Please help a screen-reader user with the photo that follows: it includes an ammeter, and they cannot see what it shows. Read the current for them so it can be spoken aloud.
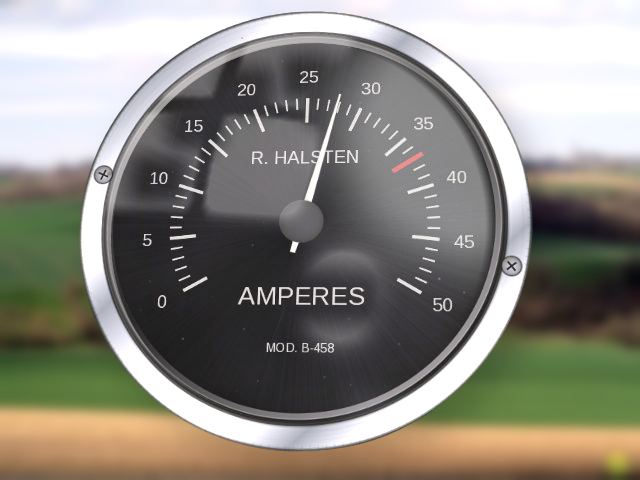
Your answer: 28 A
